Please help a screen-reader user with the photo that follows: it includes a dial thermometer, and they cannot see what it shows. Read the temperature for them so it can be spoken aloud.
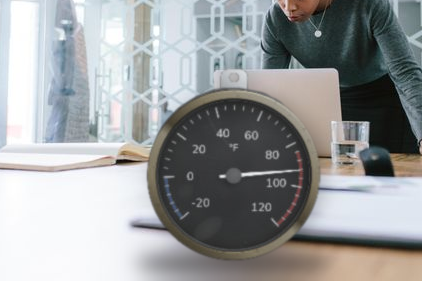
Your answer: 92 °F
